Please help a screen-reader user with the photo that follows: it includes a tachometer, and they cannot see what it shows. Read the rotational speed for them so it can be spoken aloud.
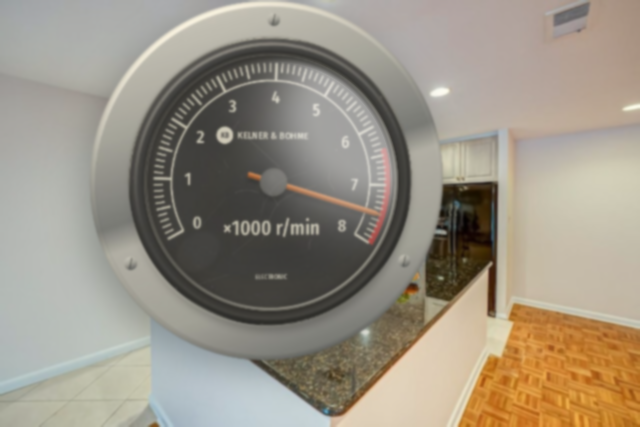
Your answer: 7500 rpm
